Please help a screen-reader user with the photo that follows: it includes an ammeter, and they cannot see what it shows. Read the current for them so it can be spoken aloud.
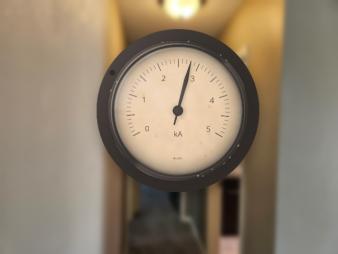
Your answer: 2.8 kA
